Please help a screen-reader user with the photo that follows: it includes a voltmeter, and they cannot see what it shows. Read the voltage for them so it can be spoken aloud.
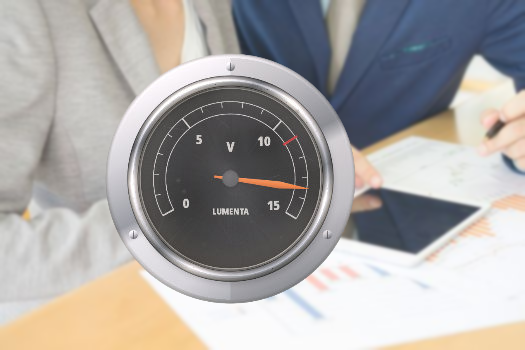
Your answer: 13.5 V
